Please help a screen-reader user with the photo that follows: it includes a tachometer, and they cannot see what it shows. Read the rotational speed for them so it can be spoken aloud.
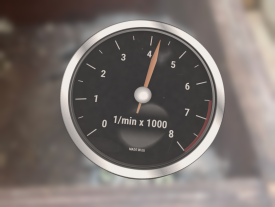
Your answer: 4250 rpm
